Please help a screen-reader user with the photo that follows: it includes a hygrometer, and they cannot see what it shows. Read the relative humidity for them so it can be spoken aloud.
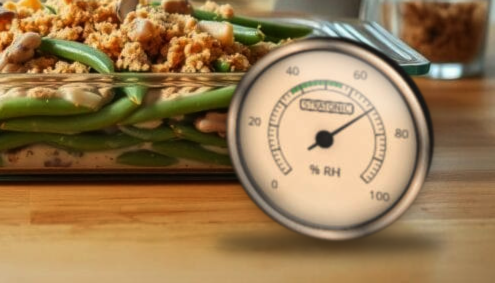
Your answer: 70 %
